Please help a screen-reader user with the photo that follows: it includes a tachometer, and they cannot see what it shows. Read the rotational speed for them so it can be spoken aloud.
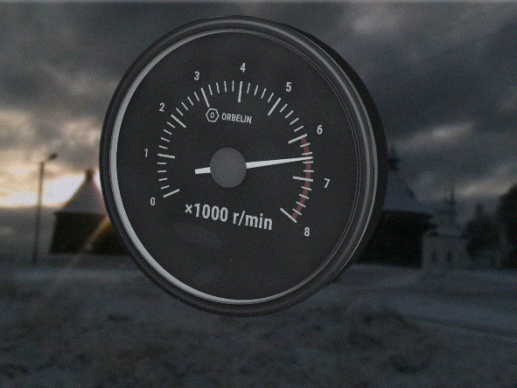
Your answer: 6500 rpm
